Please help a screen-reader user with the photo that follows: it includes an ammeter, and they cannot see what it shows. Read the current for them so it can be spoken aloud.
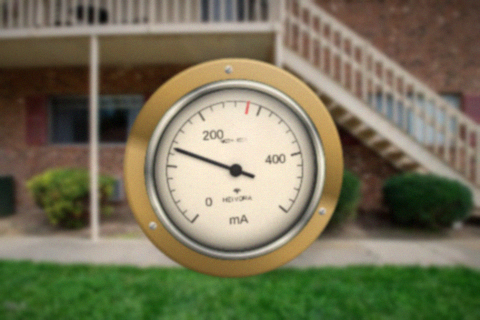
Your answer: 130 mA
